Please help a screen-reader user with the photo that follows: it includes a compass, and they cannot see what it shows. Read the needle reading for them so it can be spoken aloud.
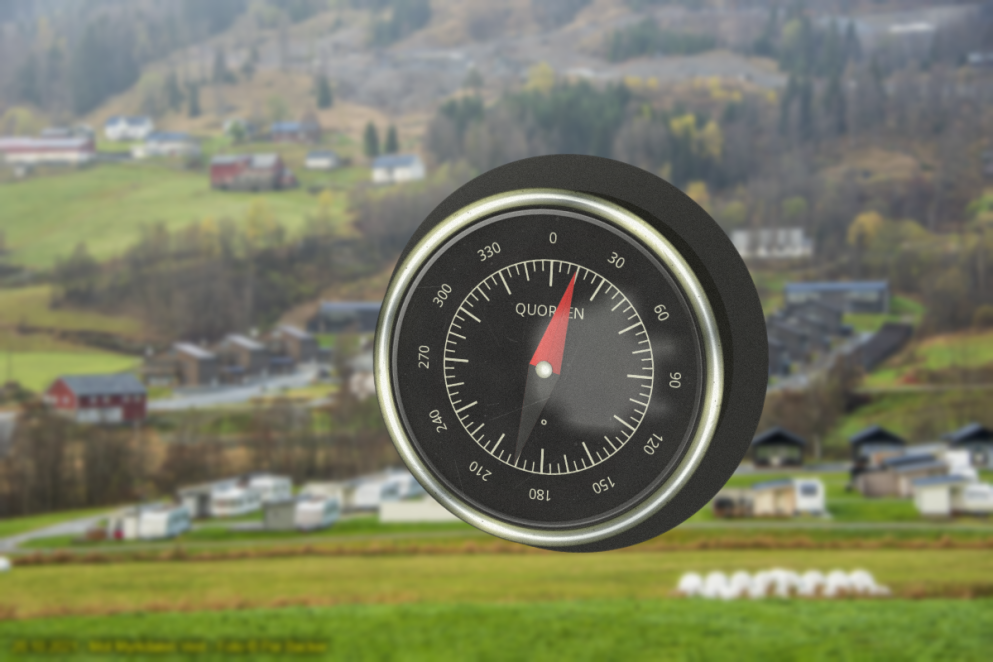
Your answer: 15 °
